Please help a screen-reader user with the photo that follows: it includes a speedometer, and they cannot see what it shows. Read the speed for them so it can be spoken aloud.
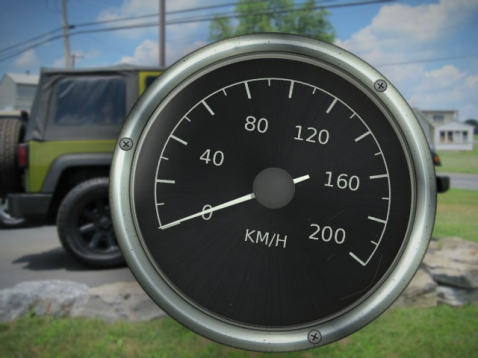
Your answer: 0 km/h
